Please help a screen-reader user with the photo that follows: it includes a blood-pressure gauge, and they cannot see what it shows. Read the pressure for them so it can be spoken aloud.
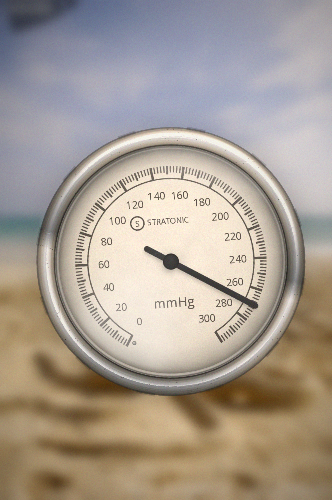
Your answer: 270 mmHg
